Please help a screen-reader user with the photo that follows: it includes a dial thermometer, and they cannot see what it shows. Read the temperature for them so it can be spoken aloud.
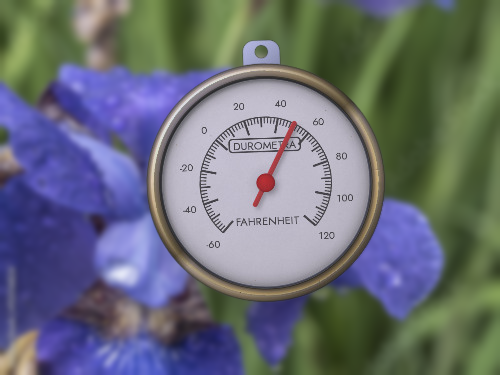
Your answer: 50 °F
